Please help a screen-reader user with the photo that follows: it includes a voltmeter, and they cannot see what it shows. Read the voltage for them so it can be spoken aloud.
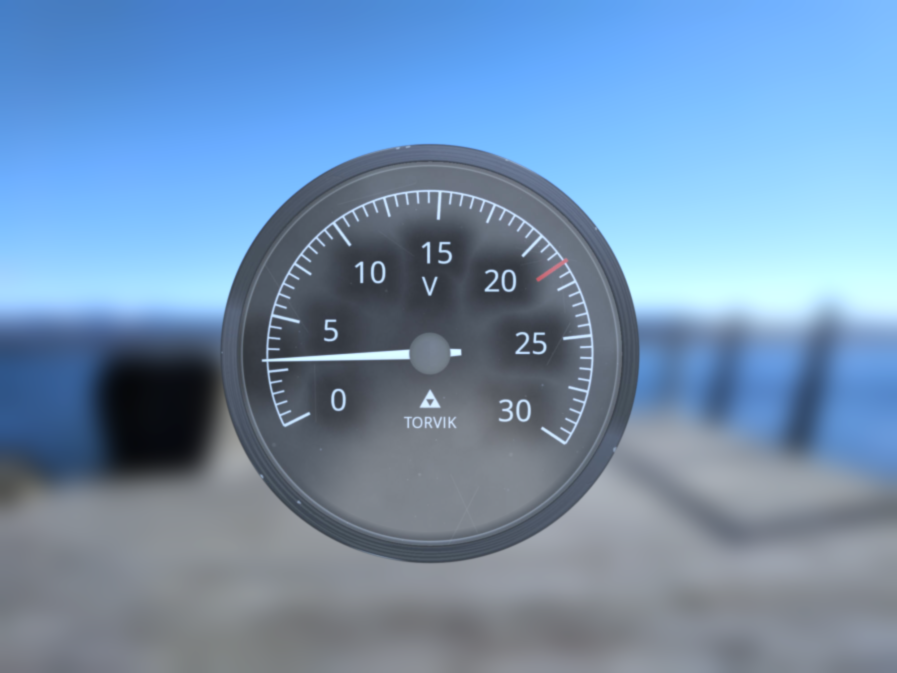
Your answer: 3 V
